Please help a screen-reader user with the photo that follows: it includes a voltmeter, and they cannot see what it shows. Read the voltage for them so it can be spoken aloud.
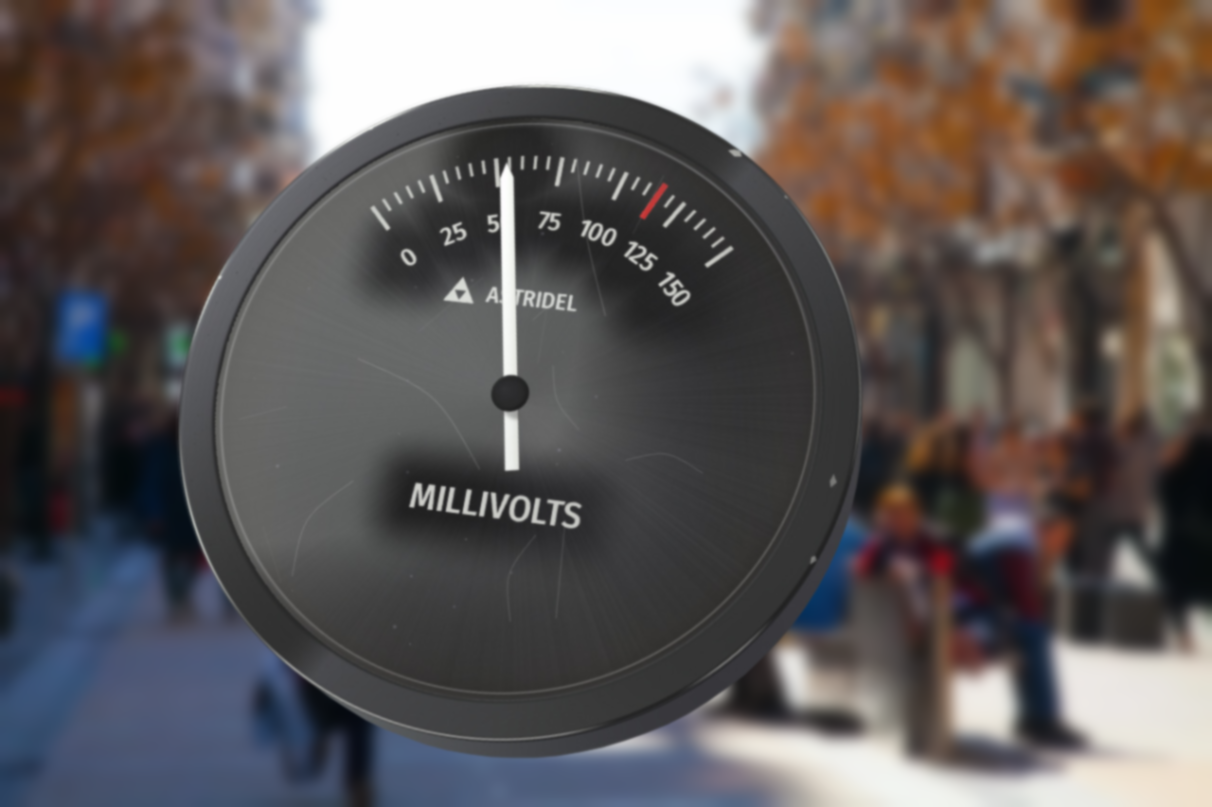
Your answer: 55 mV
